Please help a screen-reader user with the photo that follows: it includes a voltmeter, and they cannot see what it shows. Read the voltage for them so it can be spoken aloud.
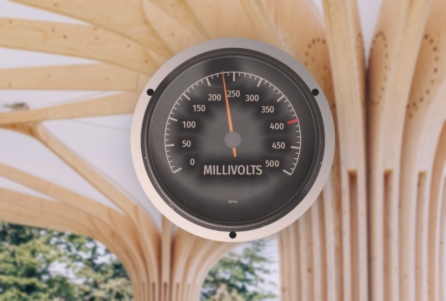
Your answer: 230 mV
